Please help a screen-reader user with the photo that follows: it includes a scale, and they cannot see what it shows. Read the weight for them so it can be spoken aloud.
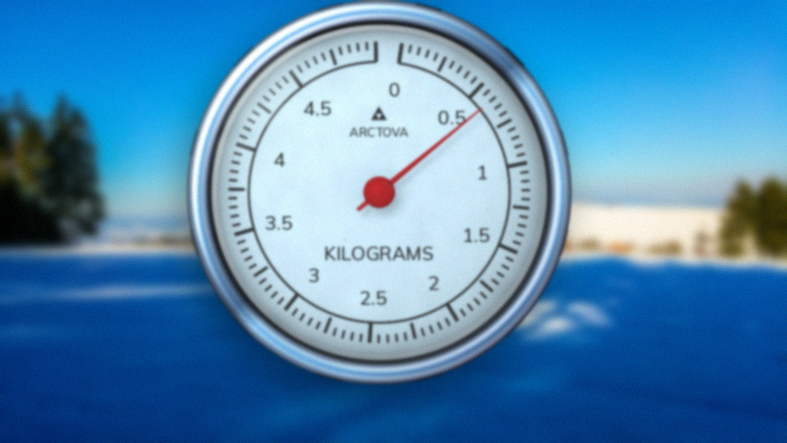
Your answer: 0.6 kg
